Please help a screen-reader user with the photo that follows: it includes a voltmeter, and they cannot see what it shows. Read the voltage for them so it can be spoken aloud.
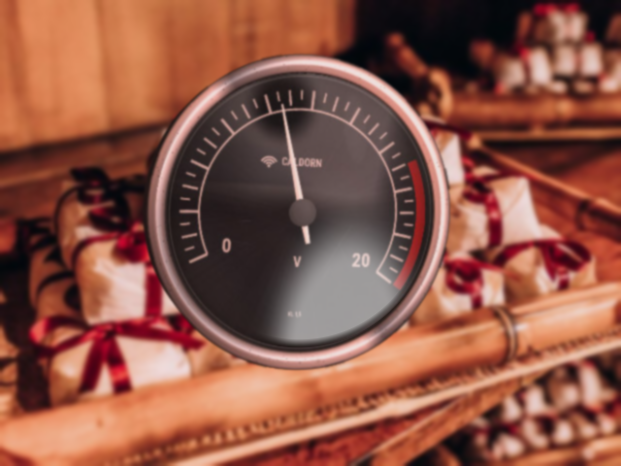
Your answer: 8.5 V
